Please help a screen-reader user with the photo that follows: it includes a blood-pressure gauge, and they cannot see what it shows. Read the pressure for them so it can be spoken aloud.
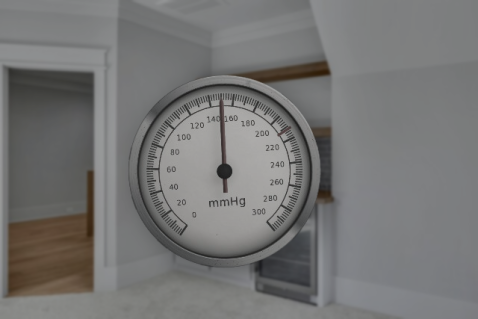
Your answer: 150 mmHg
